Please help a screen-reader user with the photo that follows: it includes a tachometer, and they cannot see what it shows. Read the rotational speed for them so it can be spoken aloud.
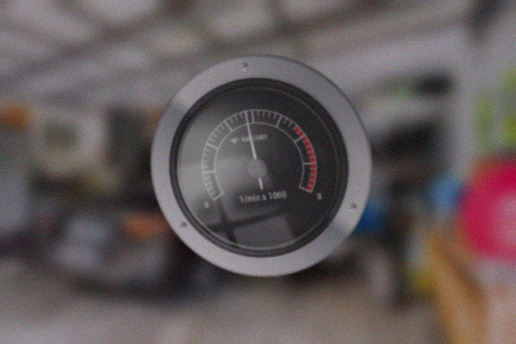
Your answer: 3800 rpm
